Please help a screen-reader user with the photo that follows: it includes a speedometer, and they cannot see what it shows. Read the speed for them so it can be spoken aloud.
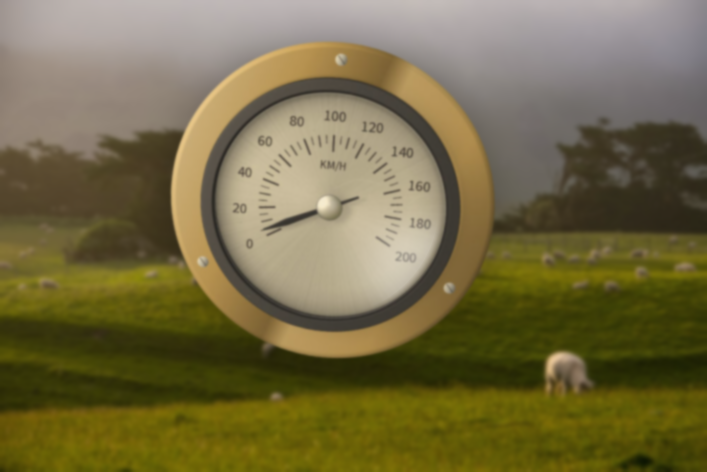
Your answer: 5 km/h
